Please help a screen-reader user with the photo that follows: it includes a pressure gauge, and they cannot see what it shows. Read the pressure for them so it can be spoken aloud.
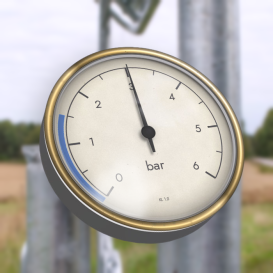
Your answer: 3 bar
